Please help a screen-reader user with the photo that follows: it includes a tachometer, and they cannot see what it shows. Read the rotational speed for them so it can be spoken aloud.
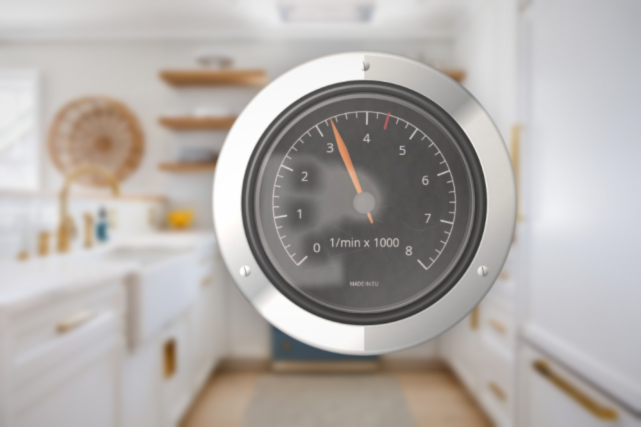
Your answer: 3300 rpm
